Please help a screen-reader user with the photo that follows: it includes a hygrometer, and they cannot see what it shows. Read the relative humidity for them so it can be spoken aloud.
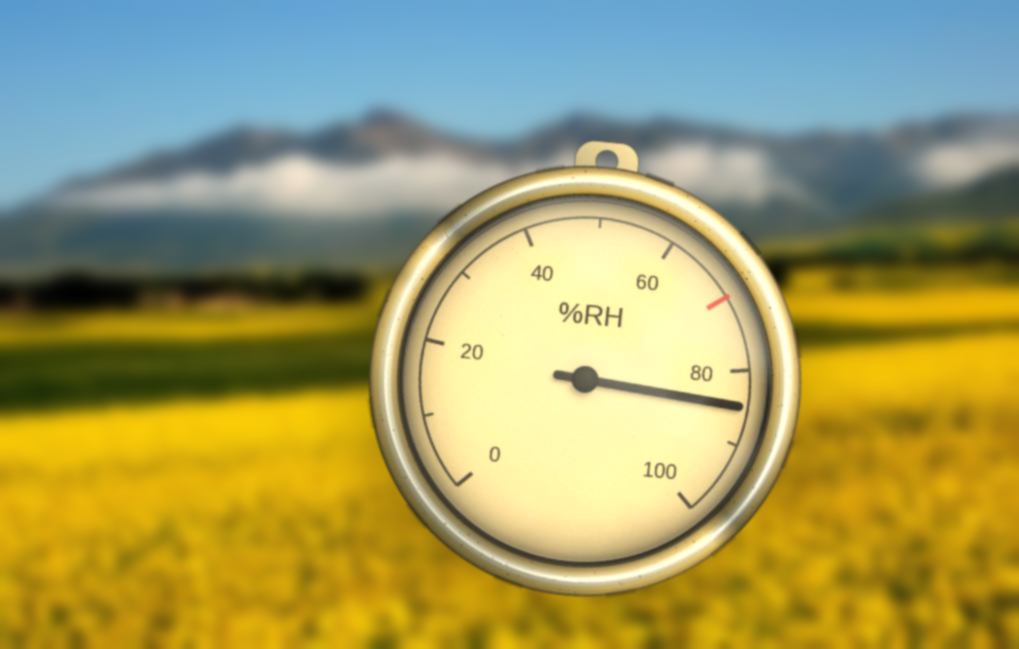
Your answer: 85 %
